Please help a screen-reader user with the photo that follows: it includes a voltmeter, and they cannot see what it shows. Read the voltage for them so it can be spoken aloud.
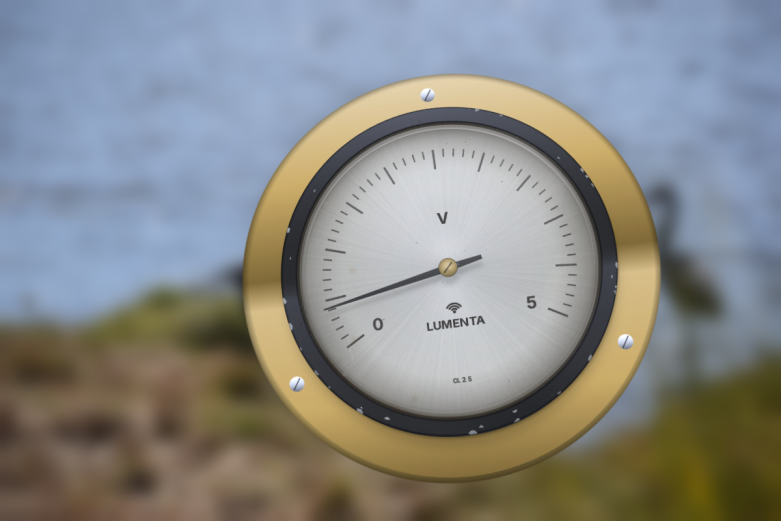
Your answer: 0.4 V
